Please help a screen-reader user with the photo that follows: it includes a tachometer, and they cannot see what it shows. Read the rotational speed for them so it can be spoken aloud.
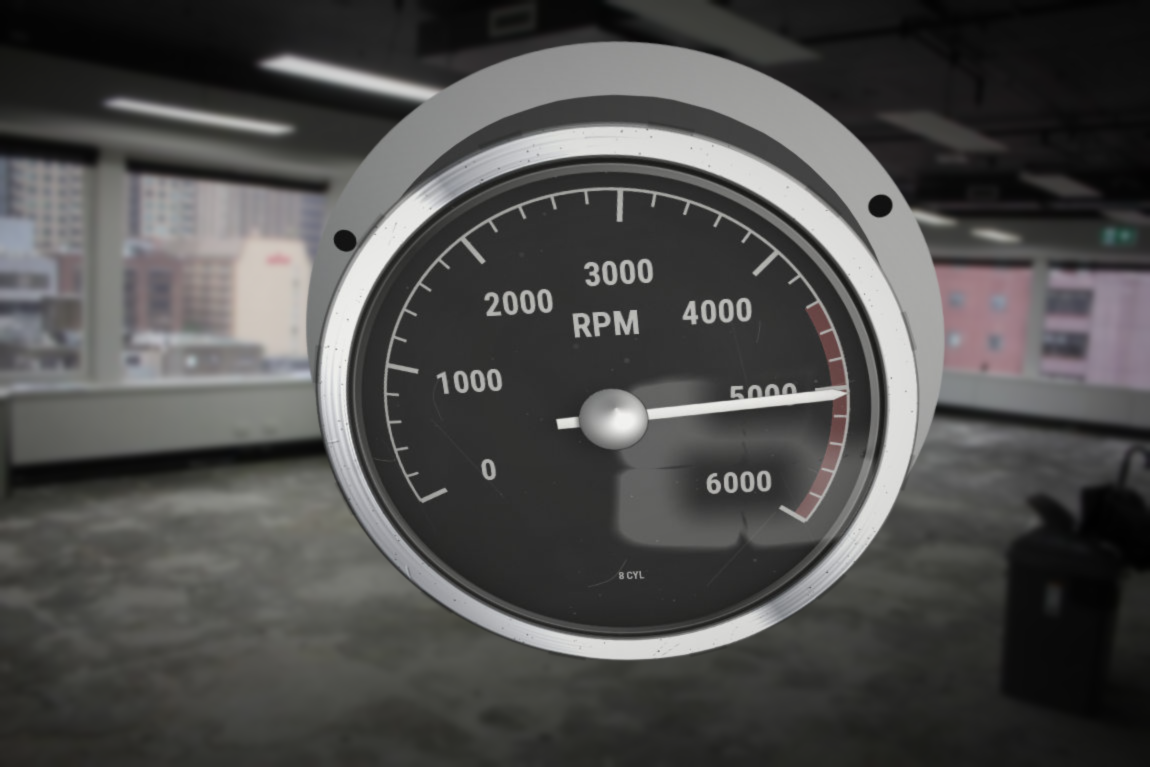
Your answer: 5000 rpm
